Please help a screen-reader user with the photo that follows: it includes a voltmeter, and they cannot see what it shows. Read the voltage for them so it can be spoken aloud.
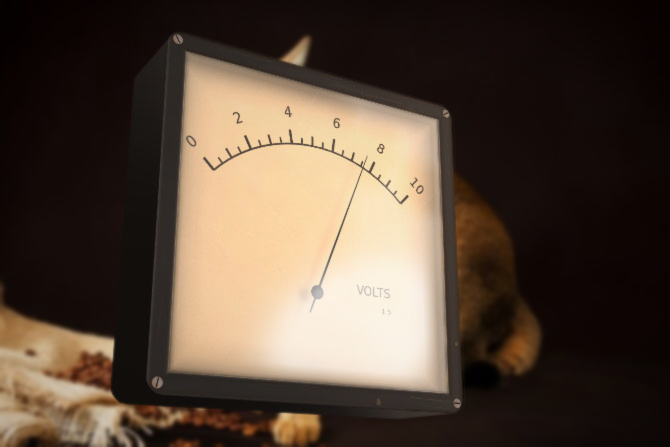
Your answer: 7.5 V
